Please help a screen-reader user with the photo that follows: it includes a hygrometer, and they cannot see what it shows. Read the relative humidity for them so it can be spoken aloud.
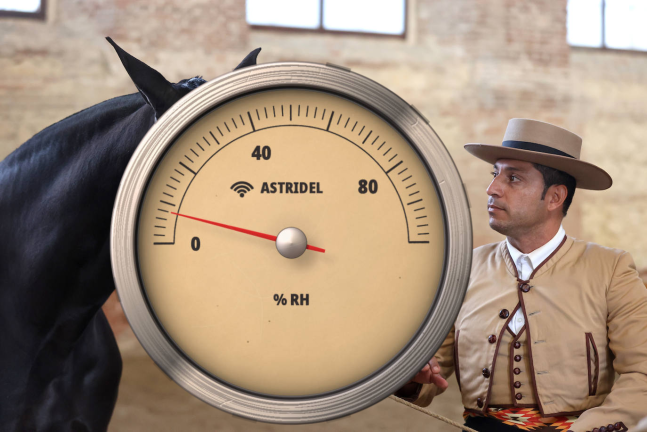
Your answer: 8 %
